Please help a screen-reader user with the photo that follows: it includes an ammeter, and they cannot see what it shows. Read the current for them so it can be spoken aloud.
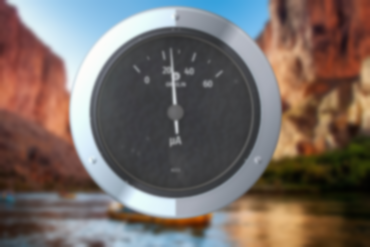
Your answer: 25 µA
